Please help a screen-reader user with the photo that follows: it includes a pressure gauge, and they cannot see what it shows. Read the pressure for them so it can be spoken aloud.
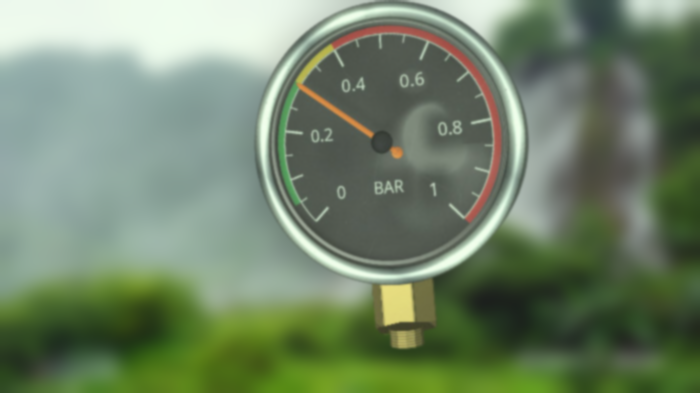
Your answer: 0.3 bar
